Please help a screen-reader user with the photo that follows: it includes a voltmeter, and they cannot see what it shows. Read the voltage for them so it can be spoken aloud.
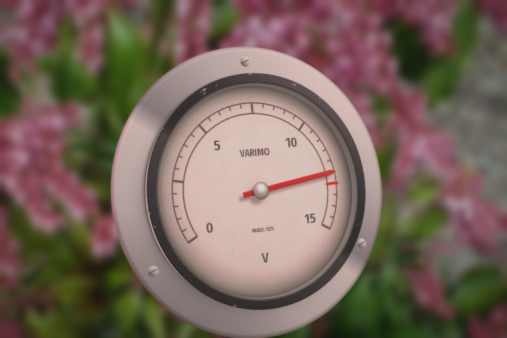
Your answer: 12.5 V
